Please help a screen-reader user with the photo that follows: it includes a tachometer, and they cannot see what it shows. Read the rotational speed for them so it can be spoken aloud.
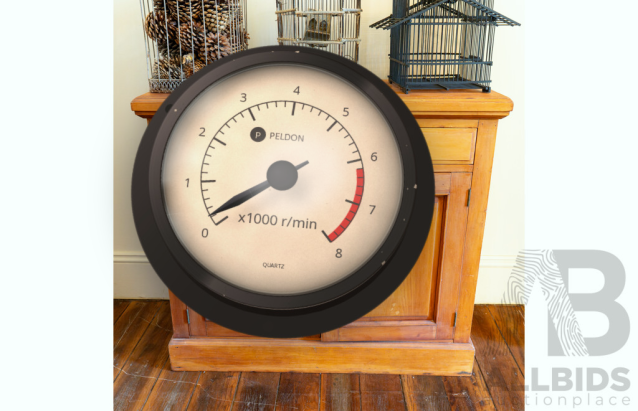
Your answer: 200 rpm
